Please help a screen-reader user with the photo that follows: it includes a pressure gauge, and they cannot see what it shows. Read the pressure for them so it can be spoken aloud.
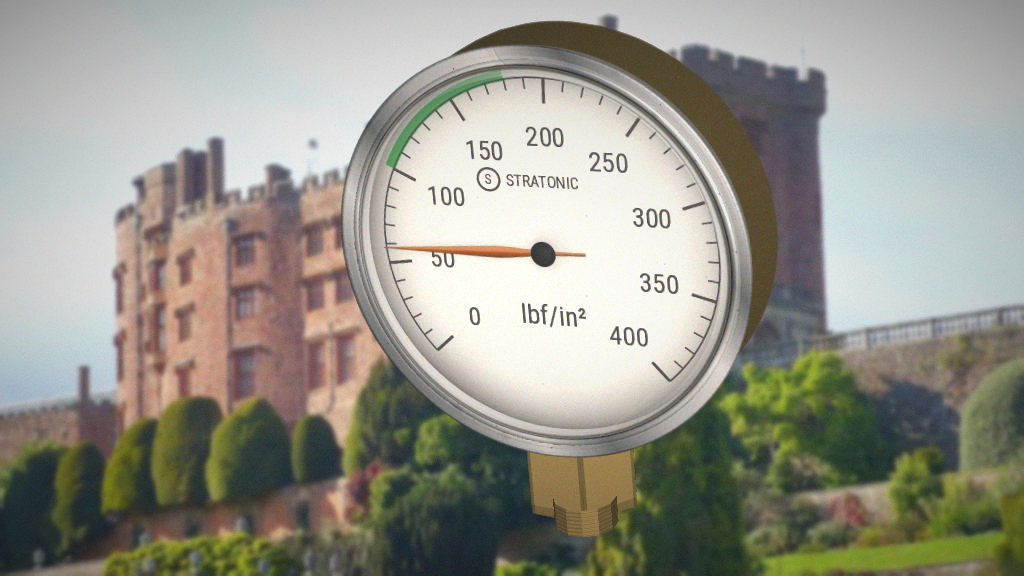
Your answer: 60 psi
